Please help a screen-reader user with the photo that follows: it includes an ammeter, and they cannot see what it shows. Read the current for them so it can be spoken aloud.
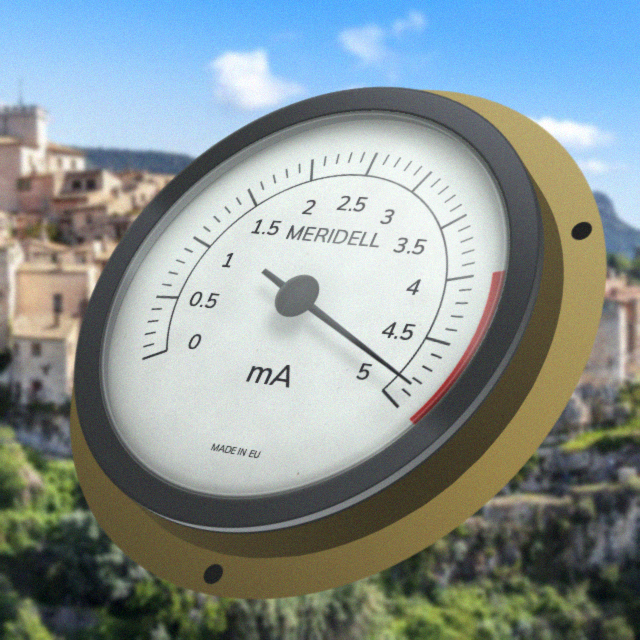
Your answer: 4.85 mA
